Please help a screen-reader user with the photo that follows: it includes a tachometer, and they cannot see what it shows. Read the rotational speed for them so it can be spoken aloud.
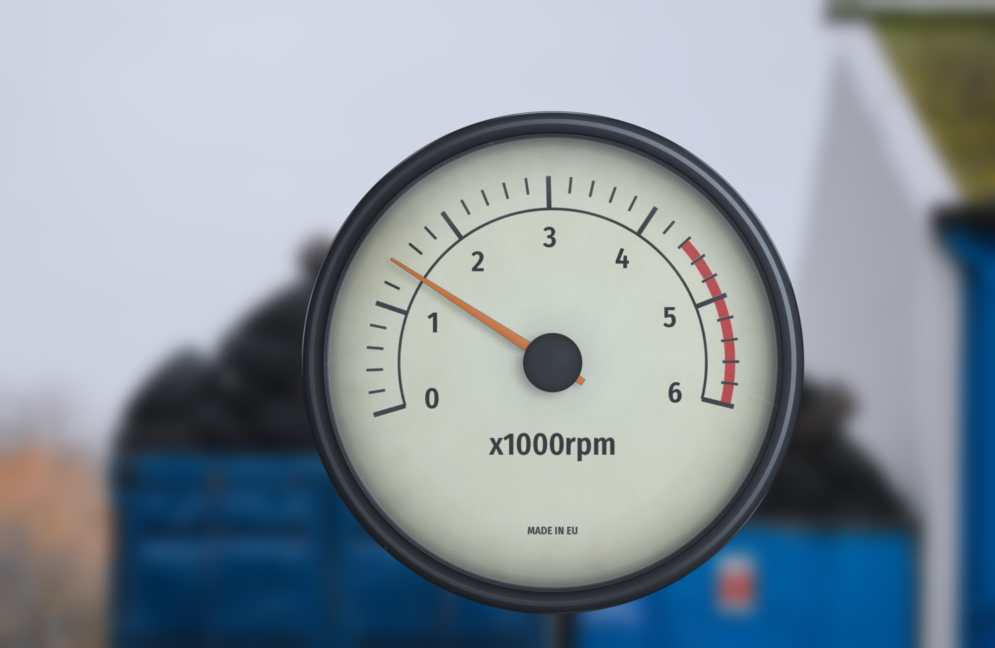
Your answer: 1400 rpm
